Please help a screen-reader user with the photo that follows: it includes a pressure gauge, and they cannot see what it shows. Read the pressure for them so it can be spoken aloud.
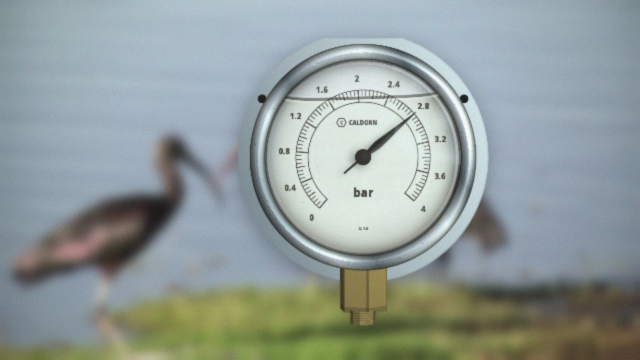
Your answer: 2.8 bar
